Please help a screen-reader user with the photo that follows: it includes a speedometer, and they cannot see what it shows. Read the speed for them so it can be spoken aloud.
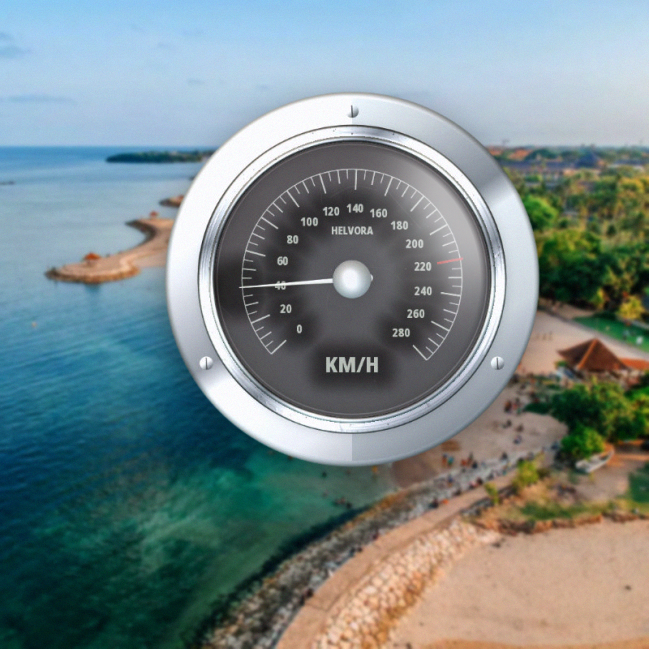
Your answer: 40 km/h
